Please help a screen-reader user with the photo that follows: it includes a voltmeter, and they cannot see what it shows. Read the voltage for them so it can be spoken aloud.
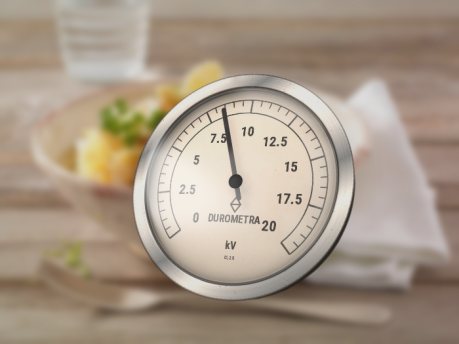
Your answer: 8.5 kV
